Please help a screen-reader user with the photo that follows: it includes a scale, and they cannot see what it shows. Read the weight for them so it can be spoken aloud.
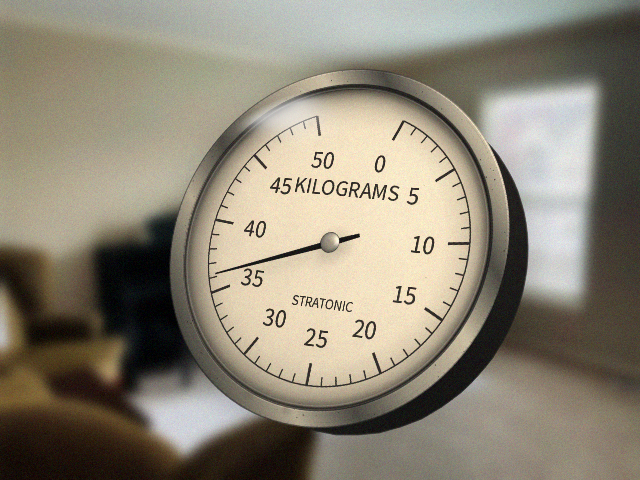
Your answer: 36 kg
